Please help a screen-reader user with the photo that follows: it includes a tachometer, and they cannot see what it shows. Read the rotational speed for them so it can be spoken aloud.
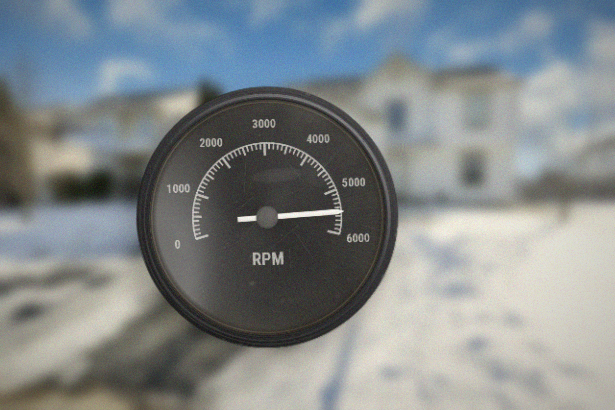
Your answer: 5500 rpm
